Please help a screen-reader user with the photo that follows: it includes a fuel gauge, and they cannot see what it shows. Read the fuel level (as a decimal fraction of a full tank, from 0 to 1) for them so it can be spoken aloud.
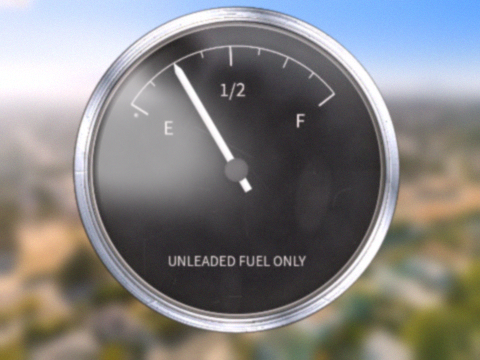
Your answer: 0.25
